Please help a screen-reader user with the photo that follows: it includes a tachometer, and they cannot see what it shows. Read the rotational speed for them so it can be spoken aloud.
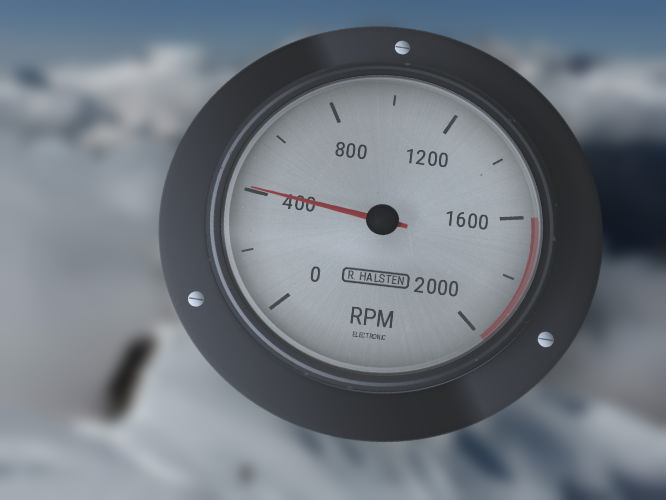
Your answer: 400 rpm
